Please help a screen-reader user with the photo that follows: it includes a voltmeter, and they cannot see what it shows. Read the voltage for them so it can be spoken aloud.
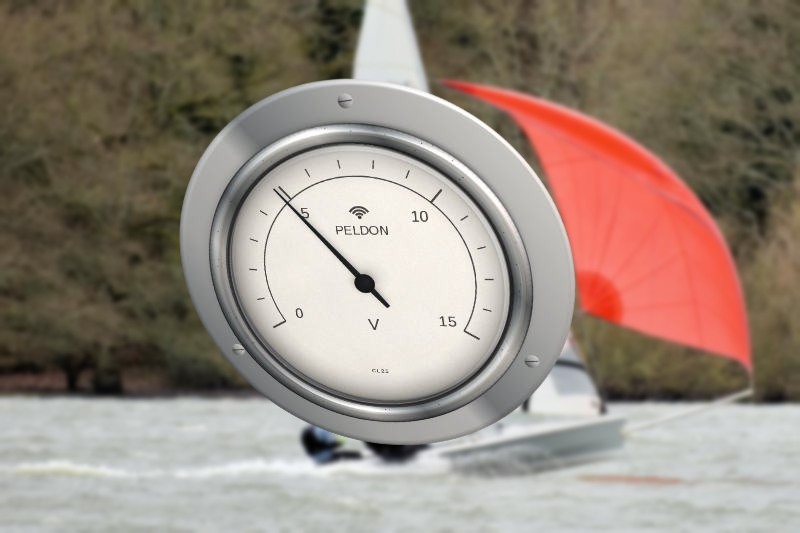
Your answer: 5 V
